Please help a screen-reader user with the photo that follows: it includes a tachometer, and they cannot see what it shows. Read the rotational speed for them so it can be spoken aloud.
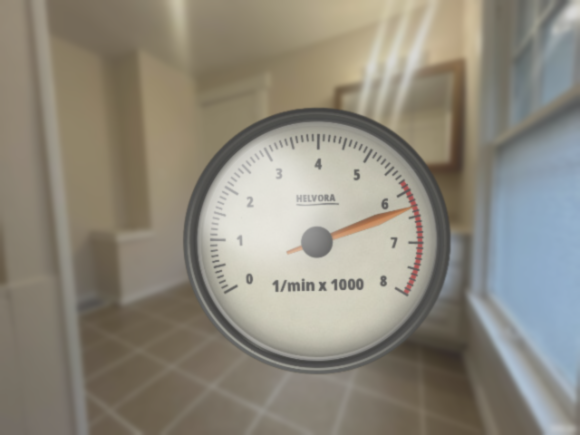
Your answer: 6300 rpm
